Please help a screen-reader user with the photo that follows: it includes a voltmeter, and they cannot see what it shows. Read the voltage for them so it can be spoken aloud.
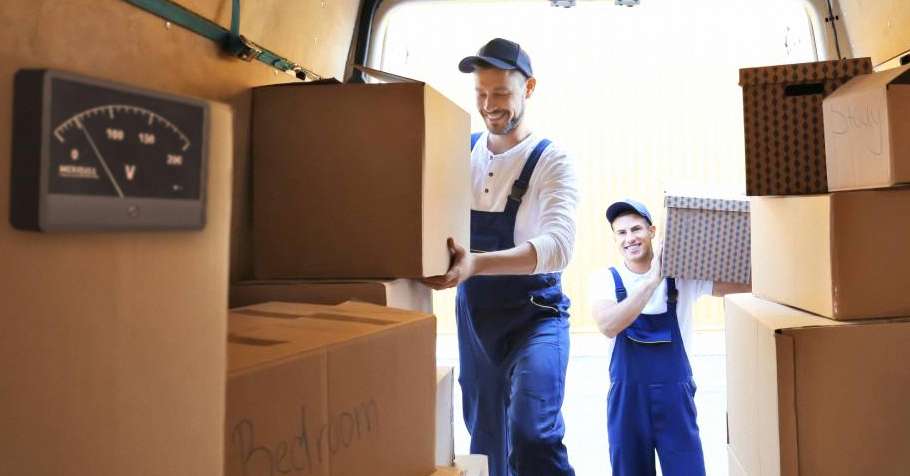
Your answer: 50 V
